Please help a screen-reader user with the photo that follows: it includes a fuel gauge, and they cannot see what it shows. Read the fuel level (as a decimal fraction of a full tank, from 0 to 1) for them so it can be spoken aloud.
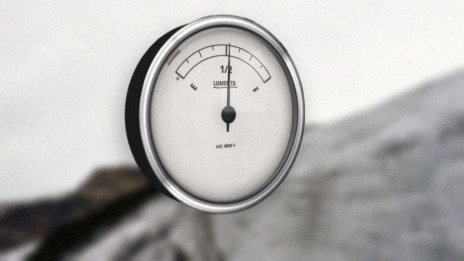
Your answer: 0.5
